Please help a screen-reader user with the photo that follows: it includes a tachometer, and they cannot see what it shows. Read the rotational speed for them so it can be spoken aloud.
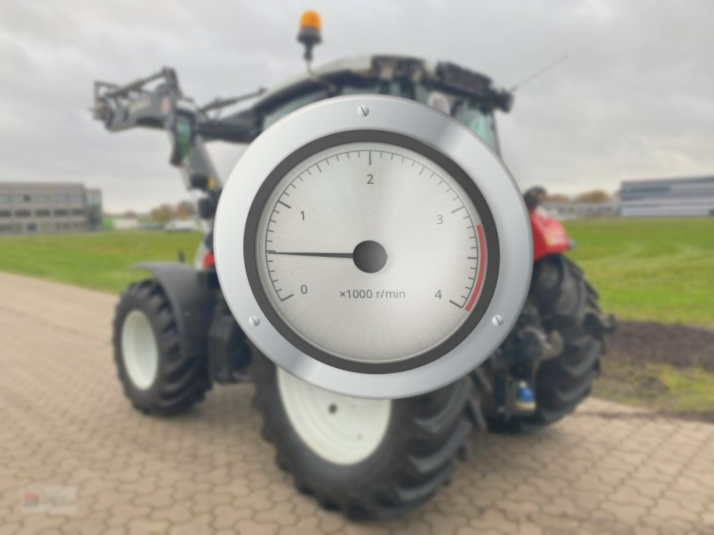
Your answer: 500 rpm
